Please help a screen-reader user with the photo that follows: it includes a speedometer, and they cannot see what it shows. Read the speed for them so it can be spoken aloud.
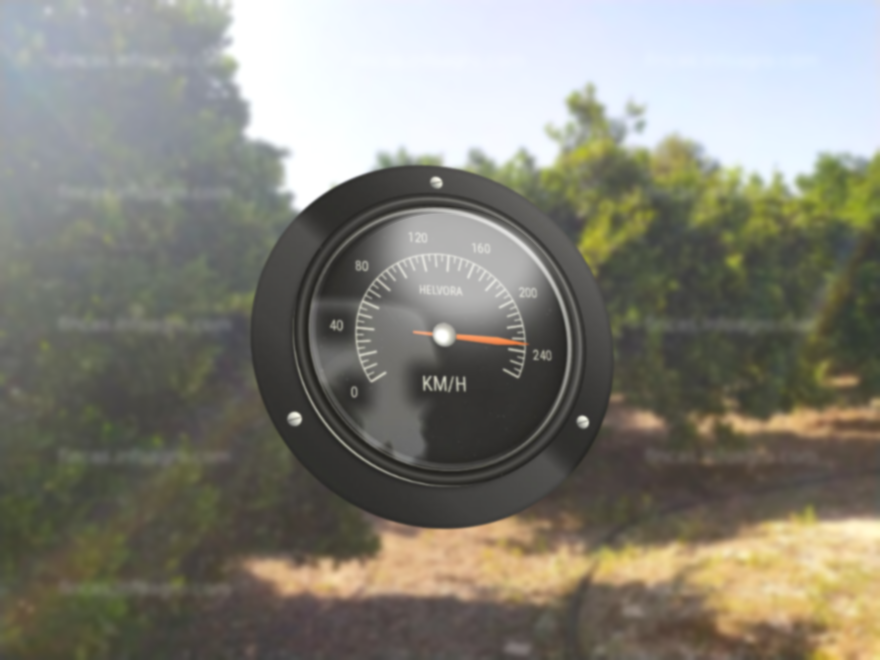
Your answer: 235 km/h
